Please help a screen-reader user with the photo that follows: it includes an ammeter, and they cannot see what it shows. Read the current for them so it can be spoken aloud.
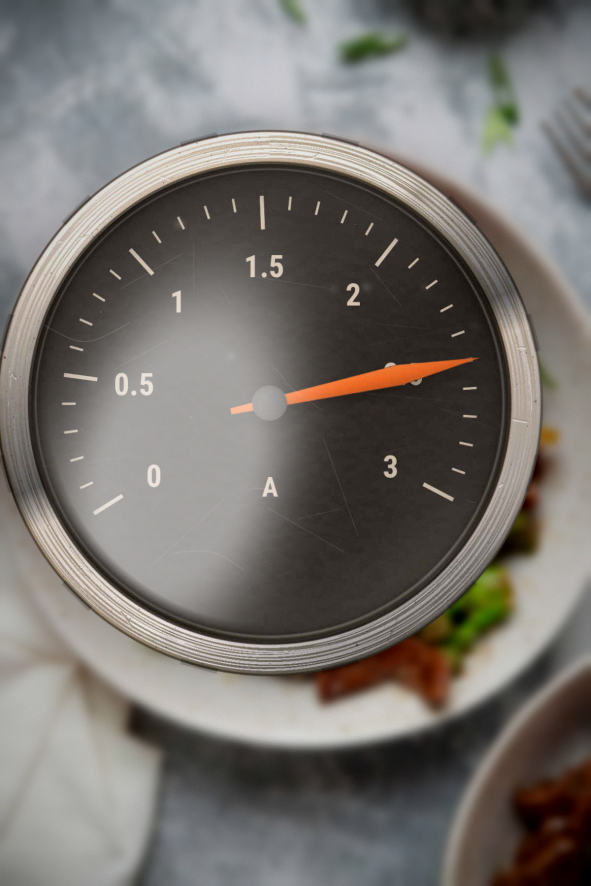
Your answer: 2.5 A
